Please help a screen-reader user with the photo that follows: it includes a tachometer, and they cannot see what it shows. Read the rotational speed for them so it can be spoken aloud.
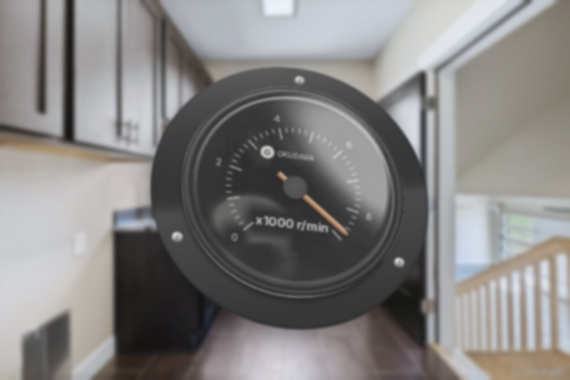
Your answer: 8800 rpm
